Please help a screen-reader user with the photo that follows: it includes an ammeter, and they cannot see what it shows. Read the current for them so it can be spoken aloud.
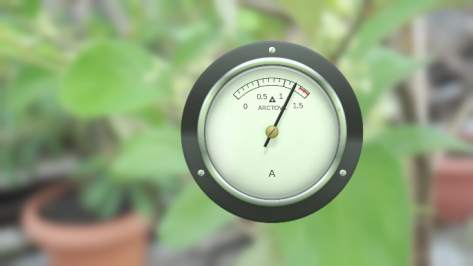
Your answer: 1.2 A
